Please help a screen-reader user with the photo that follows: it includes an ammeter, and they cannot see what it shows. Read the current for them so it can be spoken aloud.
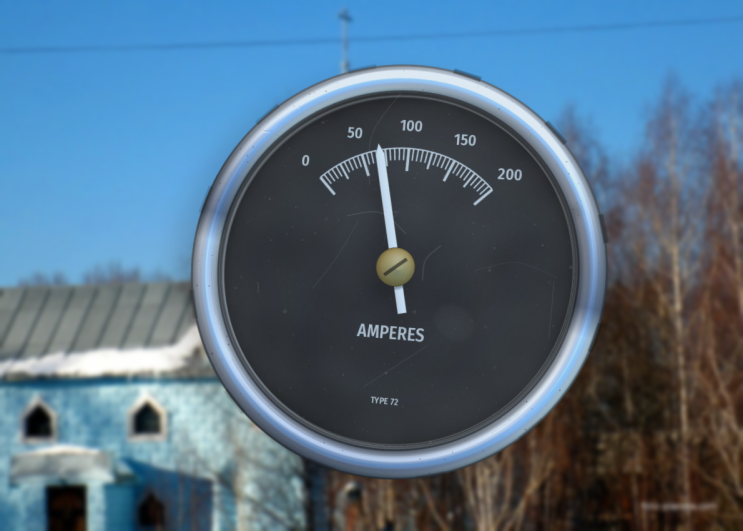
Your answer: 70 A
